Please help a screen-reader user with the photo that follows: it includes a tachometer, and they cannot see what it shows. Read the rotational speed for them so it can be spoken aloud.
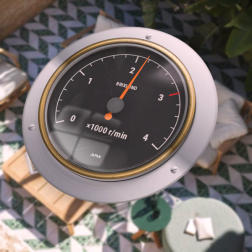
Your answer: 2200 rpm
